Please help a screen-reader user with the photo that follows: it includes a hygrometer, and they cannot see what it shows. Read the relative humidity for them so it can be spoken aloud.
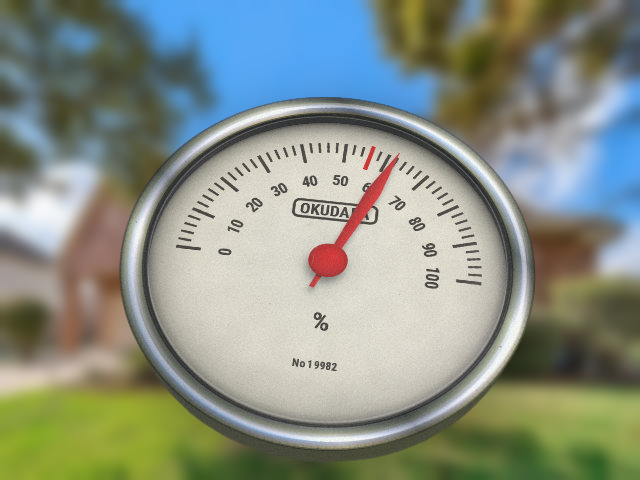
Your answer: 62 %
